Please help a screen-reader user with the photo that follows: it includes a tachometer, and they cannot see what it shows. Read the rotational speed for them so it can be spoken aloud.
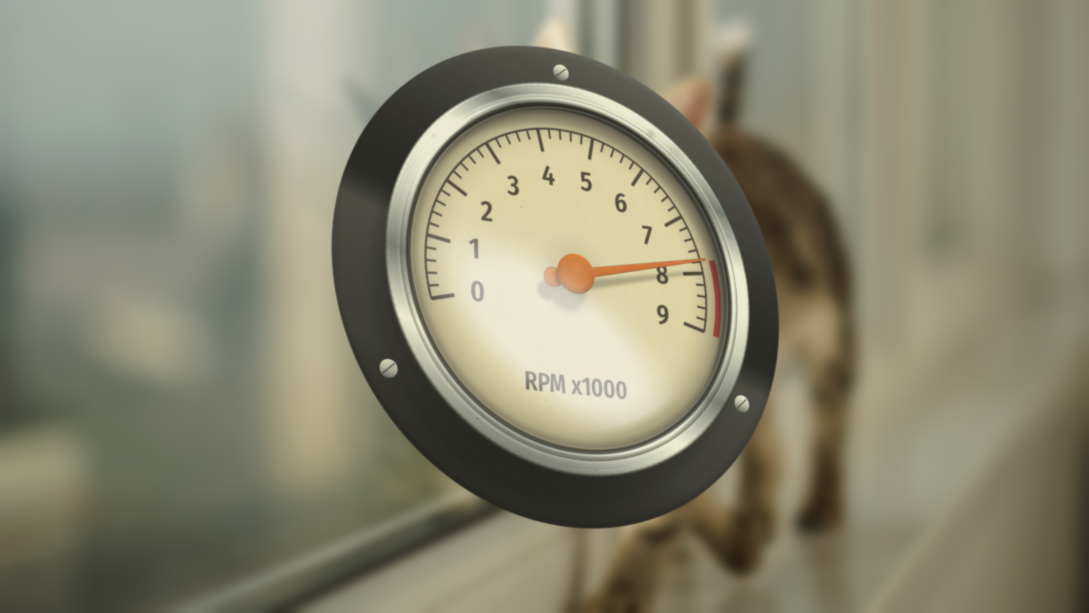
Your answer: 7800 rpm
